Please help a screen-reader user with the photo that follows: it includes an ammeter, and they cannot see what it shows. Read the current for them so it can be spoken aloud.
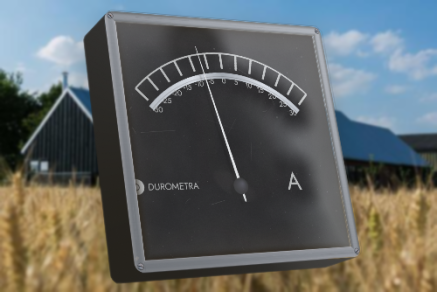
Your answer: -7.5 A
